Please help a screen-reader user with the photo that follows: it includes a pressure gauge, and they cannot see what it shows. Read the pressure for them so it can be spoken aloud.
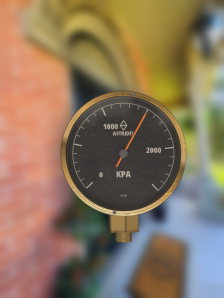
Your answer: 1500 kPa
